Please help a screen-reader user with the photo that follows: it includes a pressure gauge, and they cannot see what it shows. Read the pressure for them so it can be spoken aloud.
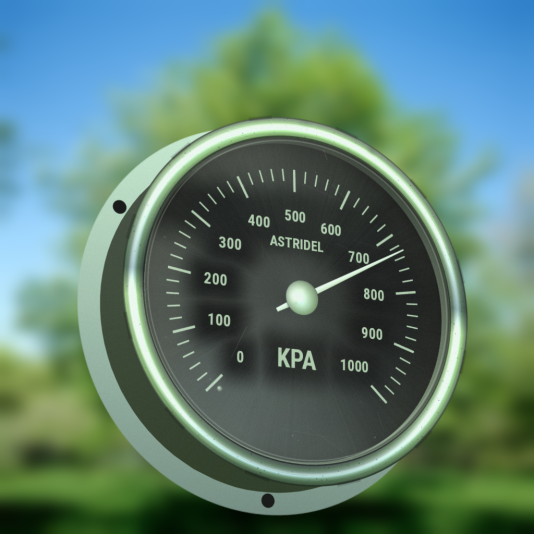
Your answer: 730 kPa
